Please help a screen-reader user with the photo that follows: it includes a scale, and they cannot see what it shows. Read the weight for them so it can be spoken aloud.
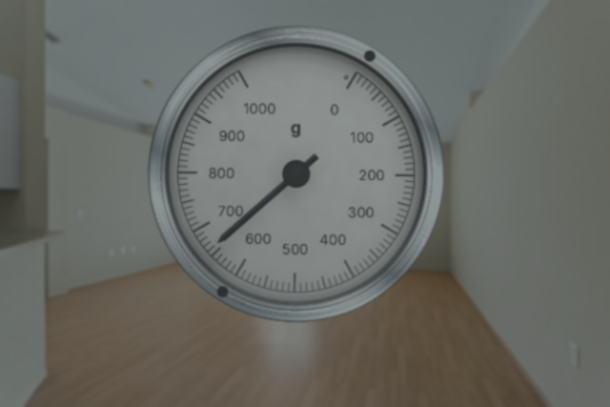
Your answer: 660 g
